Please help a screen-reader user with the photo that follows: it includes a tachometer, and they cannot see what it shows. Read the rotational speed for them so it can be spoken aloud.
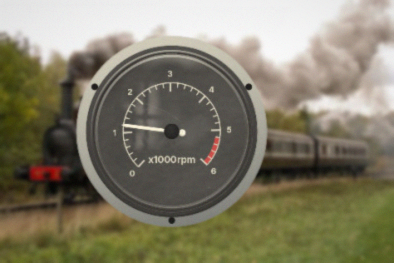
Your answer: 1200 rpm
